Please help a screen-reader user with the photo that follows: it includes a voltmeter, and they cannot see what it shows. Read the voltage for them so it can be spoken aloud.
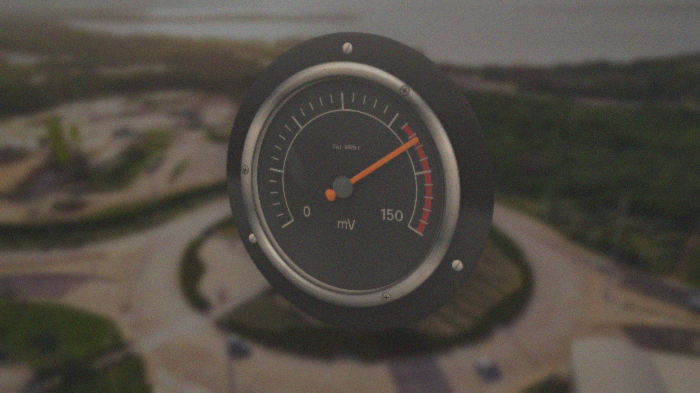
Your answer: 112.5 mV
